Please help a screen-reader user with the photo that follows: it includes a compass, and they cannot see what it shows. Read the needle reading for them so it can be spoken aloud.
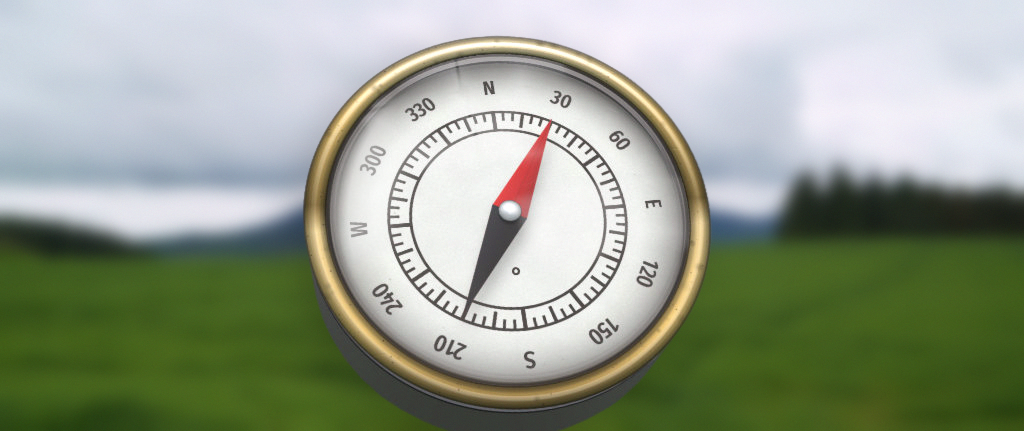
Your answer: 30 °
